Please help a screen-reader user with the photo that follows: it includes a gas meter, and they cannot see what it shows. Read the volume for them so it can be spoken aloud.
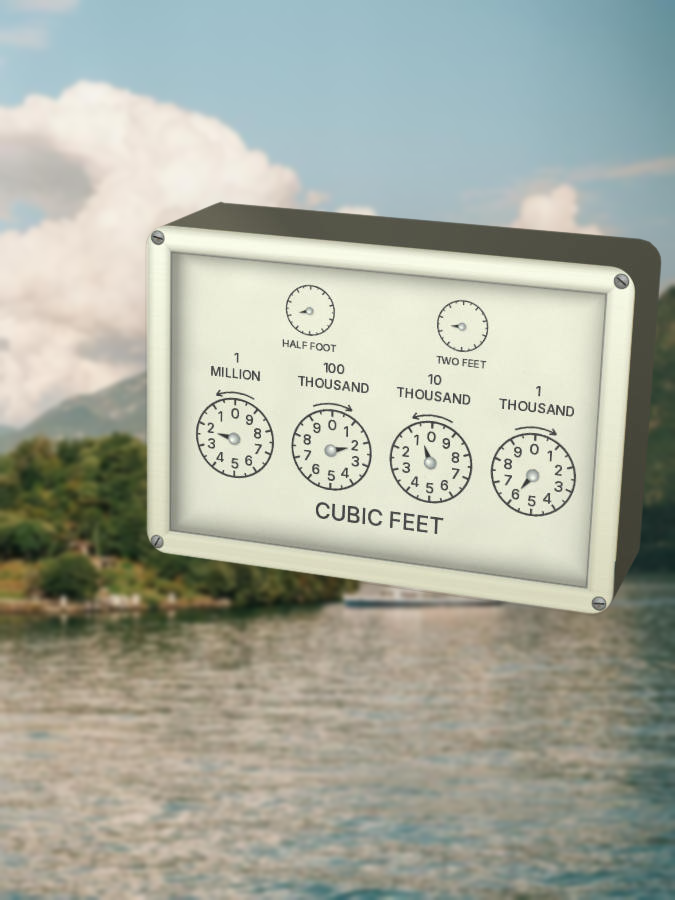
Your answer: 220600 ft³
